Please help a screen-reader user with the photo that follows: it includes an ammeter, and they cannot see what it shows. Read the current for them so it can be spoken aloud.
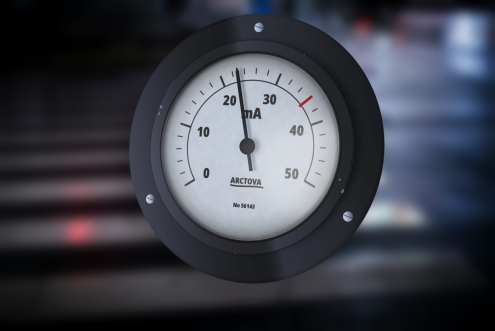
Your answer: 23 mA
